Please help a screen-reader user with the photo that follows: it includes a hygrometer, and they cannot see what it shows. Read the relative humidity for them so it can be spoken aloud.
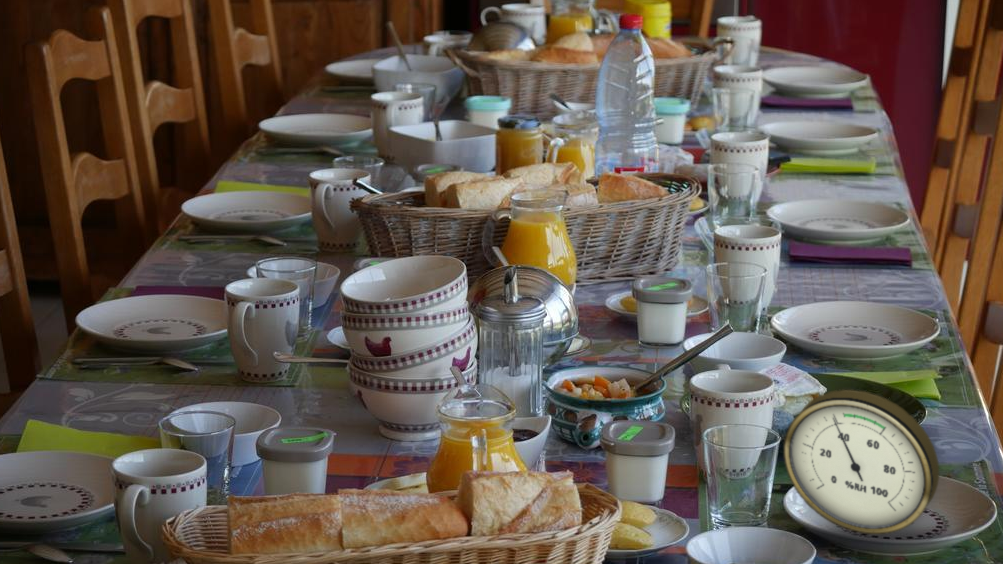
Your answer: 40 %
